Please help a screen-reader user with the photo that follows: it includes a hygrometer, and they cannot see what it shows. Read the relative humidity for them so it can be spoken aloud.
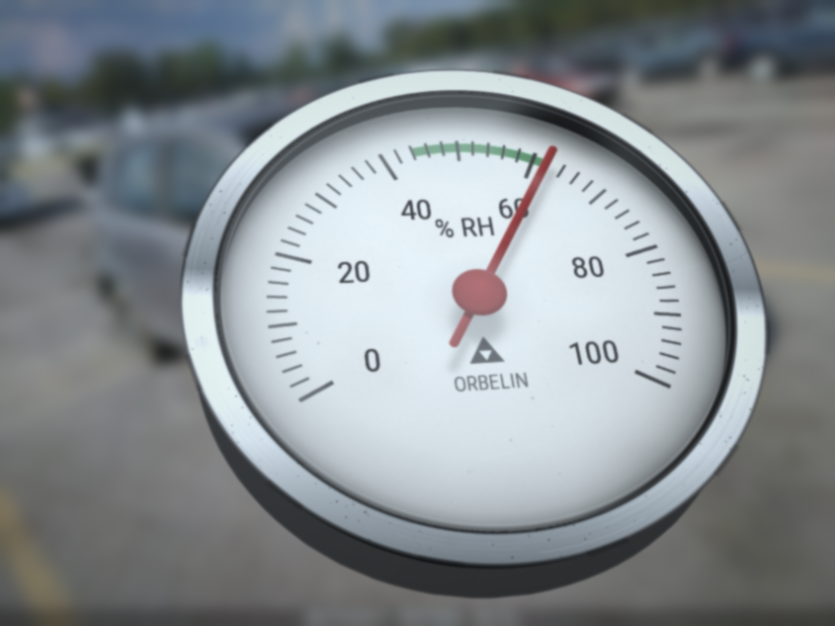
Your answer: 62 %
